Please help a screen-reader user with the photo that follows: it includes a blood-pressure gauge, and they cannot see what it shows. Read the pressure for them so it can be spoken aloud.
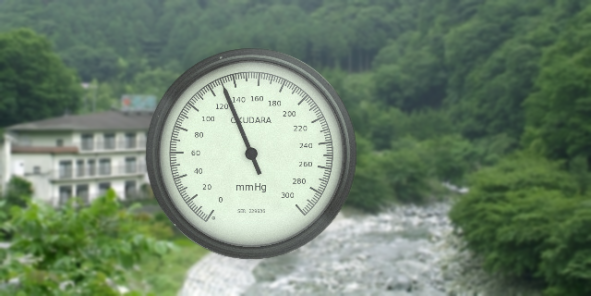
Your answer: 130 mmHg
